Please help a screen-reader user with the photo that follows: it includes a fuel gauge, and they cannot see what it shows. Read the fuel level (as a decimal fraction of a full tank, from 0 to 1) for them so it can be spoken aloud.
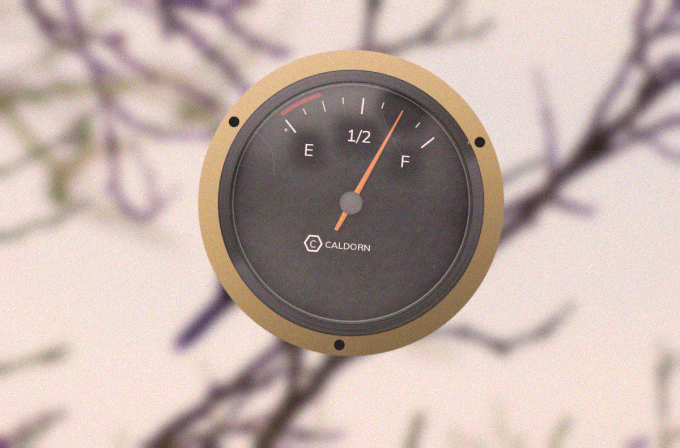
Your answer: 0.75
